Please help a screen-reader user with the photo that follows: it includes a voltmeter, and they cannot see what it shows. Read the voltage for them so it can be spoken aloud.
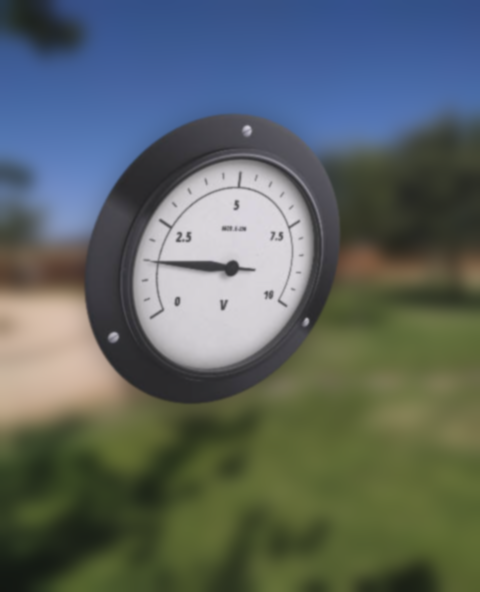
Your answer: 1.5 V
